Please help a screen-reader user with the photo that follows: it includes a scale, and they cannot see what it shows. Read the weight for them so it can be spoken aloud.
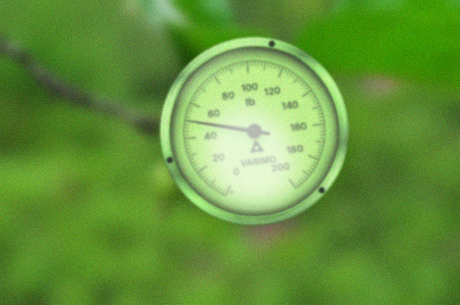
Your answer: 50 lb
